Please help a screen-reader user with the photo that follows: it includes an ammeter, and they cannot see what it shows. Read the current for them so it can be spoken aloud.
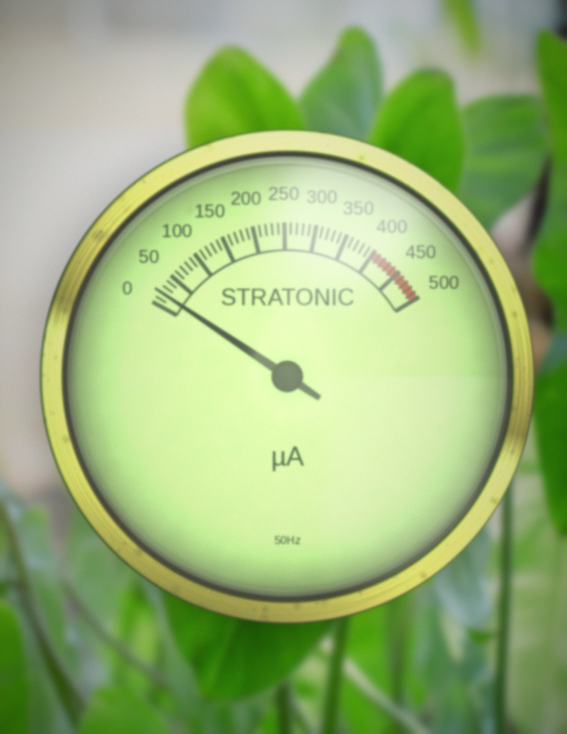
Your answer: 20 µA
